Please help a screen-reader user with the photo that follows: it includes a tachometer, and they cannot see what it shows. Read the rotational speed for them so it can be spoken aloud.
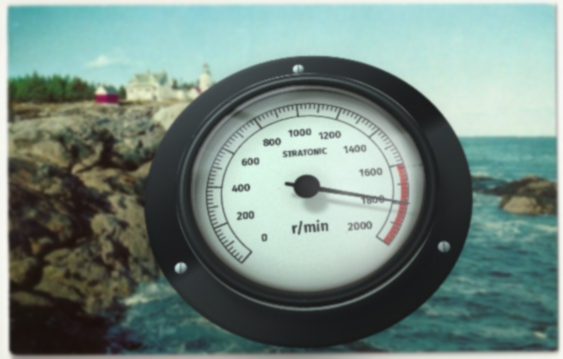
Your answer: 1800 rpm
